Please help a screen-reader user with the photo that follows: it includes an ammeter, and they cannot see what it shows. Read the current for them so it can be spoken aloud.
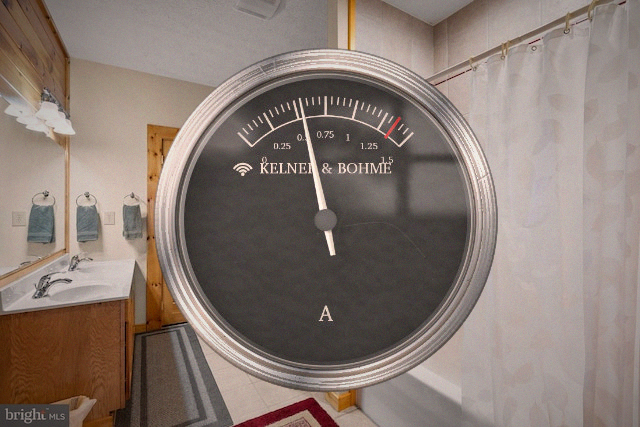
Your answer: 0.55 A
